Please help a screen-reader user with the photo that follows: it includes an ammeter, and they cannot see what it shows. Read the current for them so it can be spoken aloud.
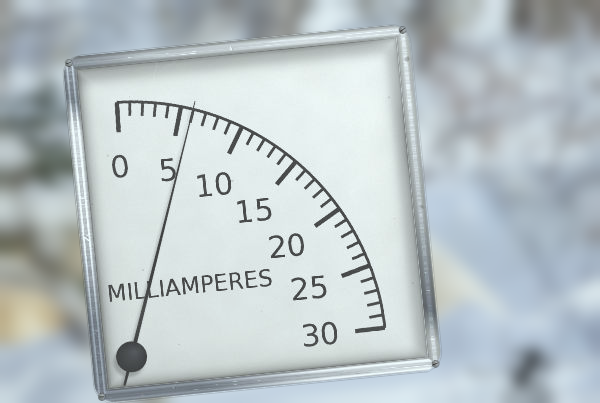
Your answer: 6 mA
